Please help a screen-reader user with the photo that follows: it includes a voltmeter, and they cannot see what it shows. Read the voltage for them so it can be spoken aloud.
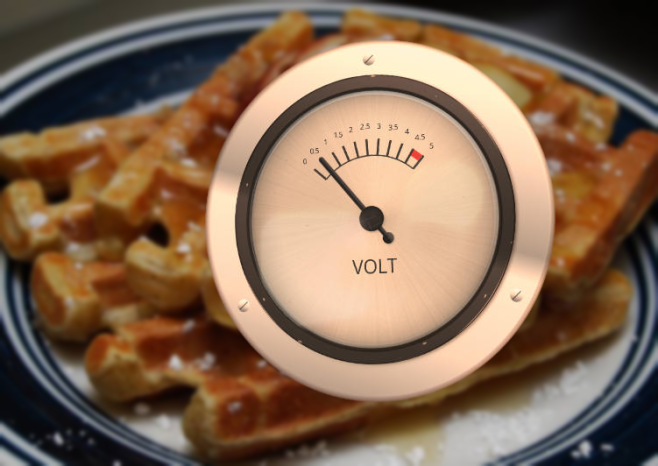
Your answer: 0.5 V
